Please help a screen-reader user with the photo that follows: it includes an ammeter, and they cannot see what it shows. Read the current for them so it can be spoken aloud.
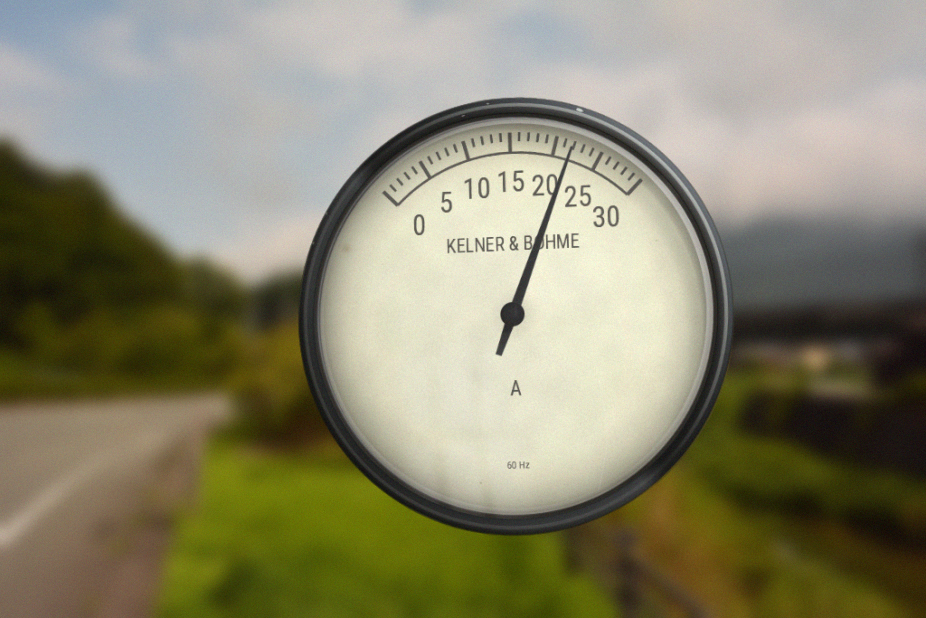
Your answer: 22 A
